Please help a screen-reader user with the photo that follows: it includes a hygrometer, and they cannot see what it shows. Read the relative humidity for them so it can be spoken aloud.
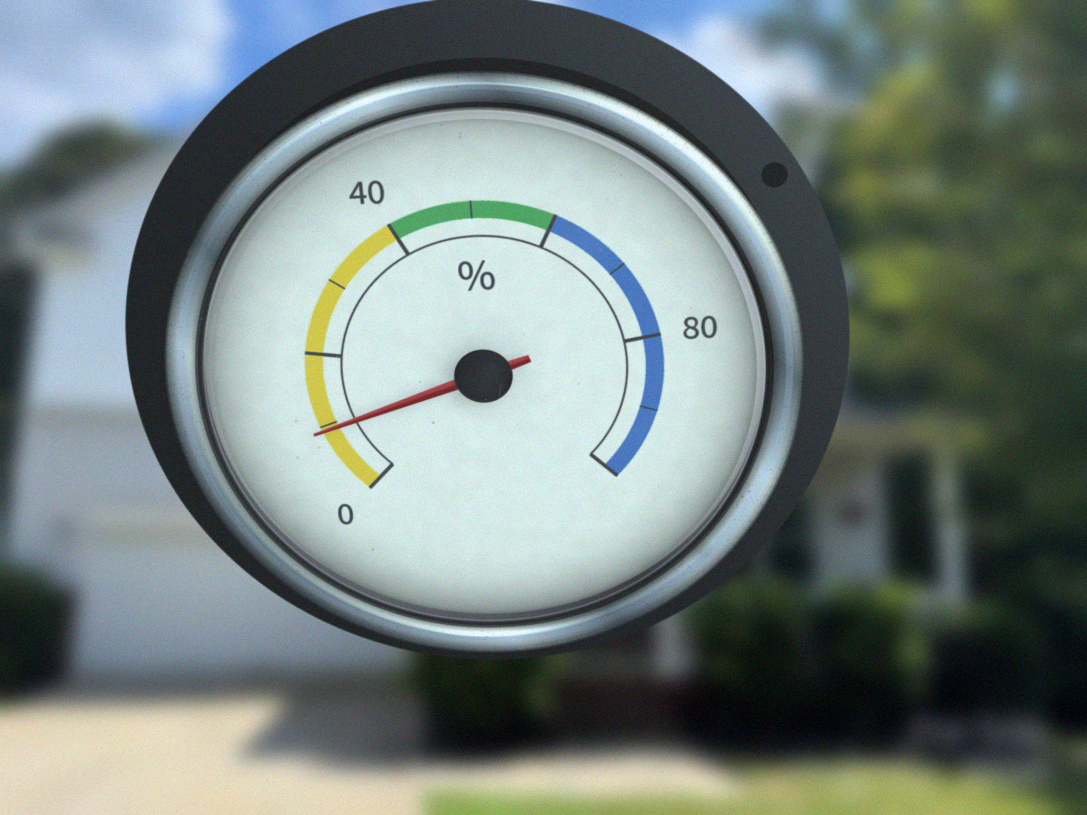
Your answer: 10 %
